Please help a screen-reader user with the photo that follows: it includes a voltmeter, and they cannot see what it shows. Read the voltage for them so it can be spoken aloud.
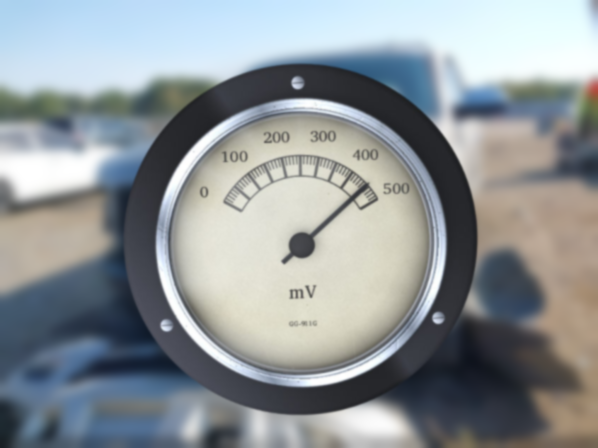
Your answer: 450 mV
